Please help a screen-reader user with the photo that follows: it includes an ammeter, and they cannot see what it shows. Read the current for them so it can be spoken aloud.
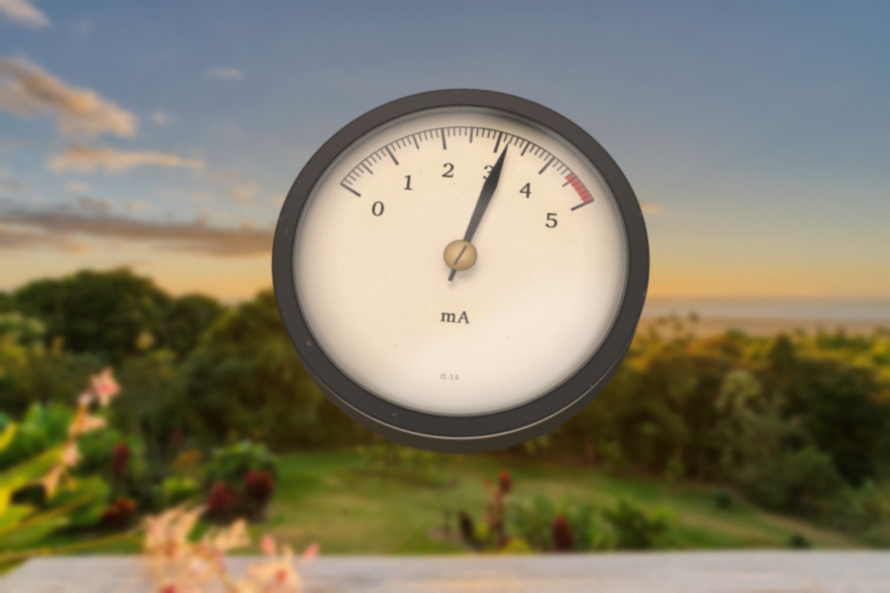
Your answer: 3.2 mA
